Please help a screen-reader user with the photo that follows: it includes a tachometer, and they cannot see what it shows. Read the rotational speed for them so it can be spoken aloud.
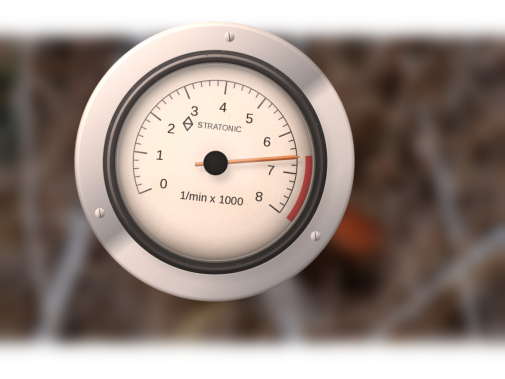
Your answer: 6600 rpm
